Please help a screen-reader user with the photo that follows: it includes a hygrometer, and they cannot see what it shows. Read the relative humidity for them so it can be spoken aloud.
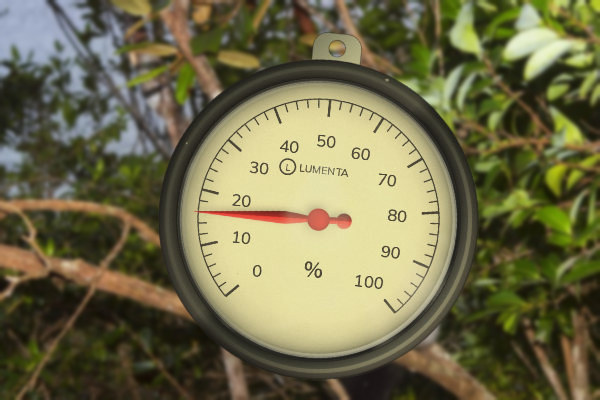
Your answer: 16 %
